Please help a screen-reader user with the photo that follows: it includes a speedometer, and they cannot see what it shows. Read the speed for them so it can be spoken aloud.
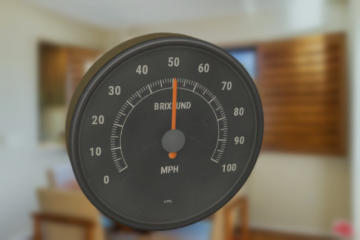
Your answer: 50 mph
